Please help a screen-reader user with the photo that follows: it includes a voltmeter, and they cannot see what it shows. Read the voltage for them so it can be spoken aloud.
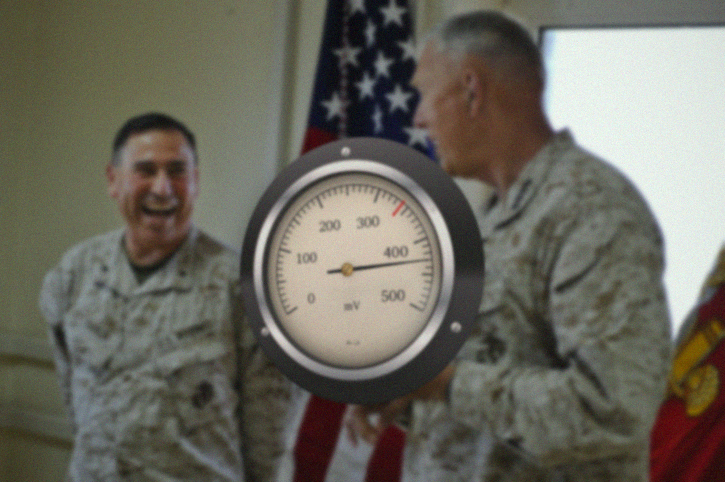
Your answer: 430 mV
